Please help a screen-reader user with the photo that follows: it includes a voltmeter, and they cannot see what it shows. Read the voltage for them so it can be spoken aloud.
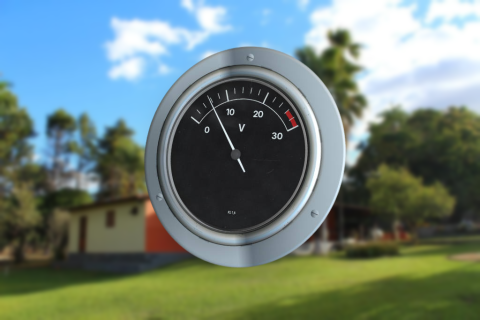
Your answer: 6 V
